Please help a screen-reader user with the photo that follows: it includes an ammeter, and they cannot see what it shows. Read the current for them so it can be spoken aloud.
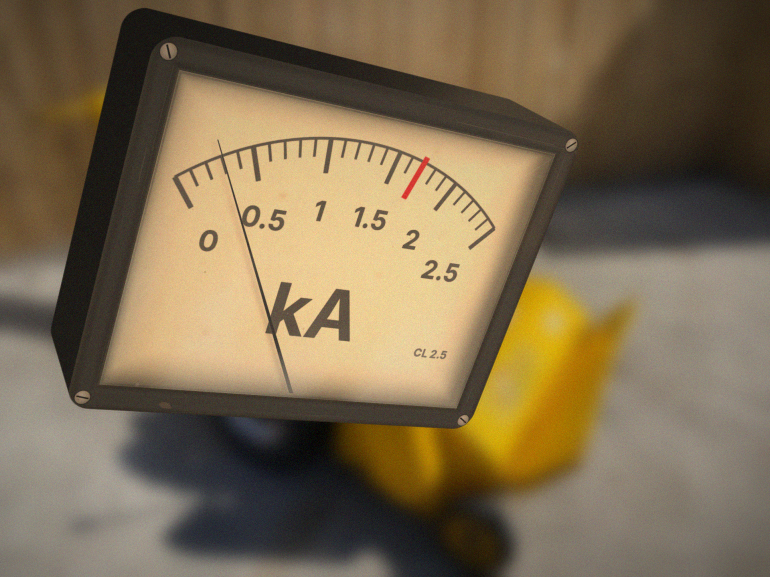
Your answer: 0.3 kA
